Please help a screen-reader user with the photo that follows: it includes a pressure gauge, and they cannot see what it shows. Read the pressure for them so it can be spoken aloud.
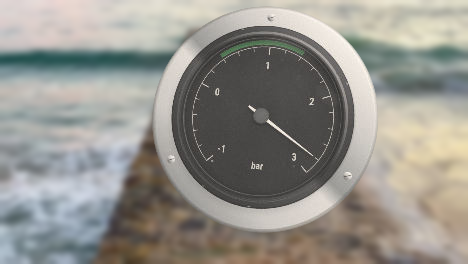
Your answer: 2.8 bar
